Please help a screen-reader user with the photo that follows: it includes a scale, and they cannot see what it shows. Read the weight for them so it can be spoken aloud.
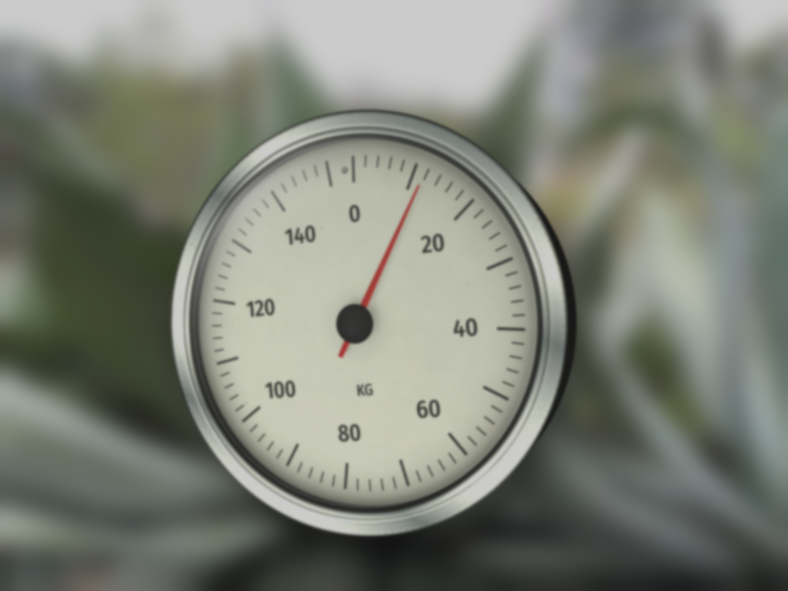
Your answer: 12 kg
